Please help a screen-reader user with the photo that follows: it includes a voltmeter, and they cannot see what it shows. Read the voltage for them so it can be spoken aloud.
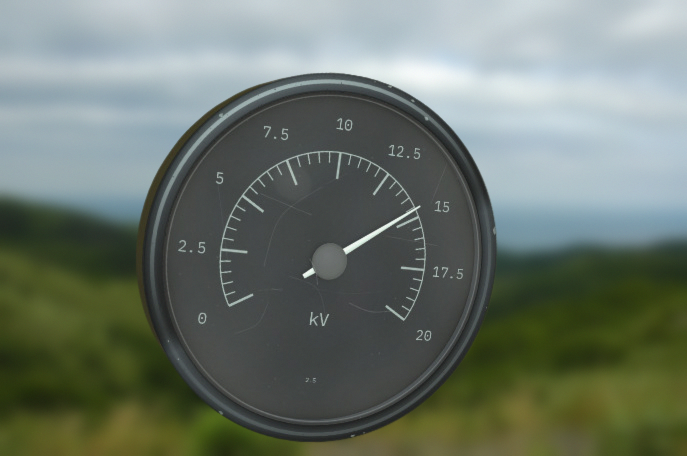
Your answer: 14.5 kV
